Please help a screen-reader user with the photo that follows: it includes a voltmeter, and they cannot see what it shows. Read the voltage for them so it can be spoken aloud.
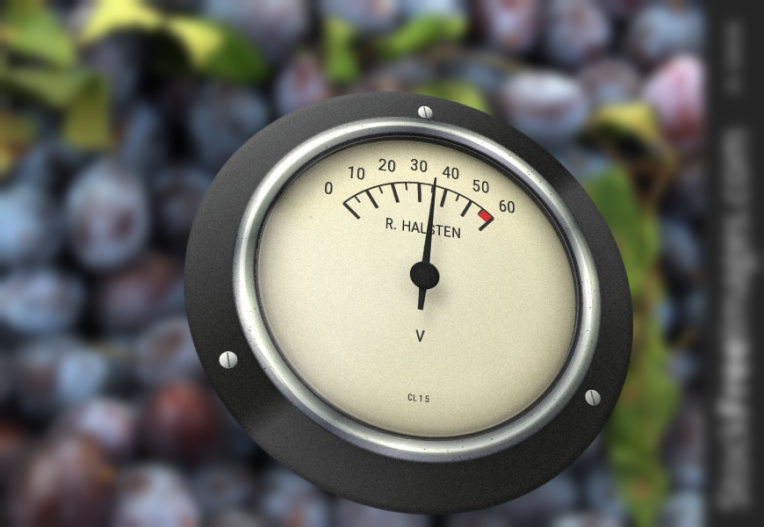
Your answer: 35 V
